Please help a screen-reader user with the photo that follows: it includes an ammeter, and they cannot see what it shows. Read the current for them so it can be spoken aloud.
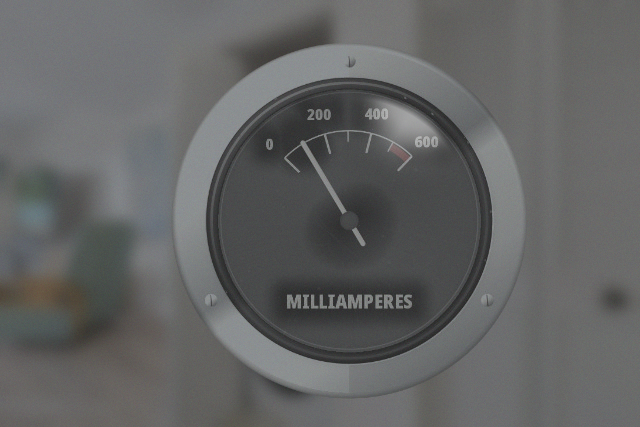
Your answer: 100 mA
